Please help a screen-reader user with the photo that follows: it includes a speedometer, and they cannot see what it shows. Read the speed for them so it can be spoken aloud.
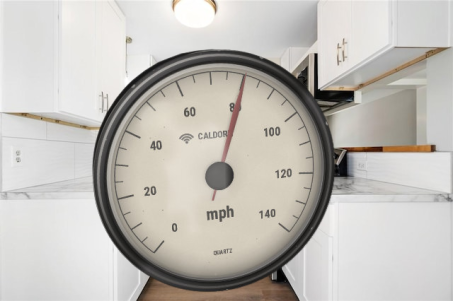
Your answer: 80 mph
